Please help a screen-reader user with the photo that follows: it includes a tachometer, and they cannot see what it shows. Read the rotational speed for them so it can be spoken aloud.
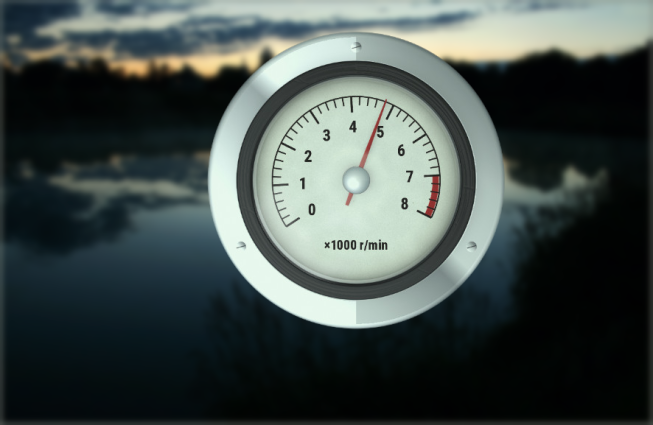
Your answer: 4800 rpm
